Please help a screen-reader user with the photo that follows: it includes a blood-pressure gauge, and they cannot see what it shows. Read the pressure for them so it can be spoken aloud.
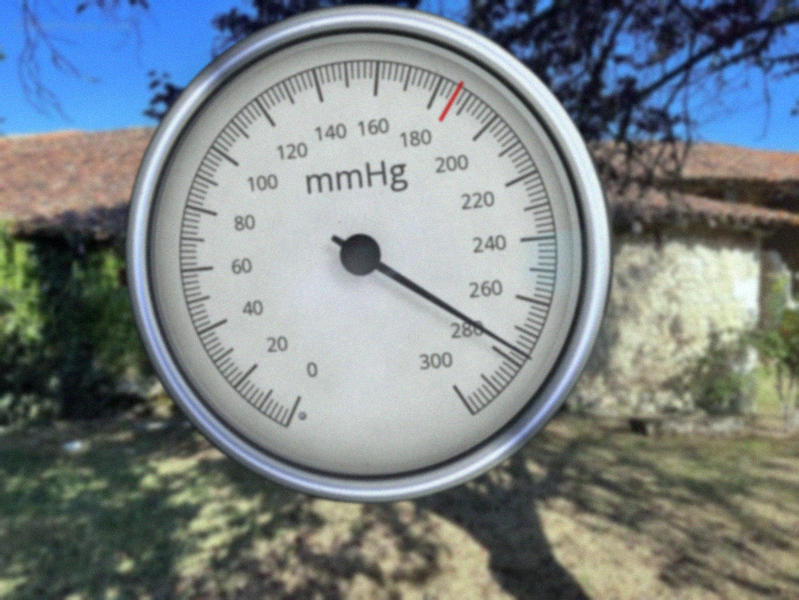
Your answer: 276 mmHg
